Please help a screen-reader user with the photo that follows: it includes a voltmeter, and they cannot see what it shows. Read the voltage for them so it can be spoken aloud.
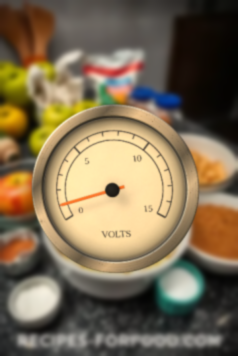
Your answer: 1 V
